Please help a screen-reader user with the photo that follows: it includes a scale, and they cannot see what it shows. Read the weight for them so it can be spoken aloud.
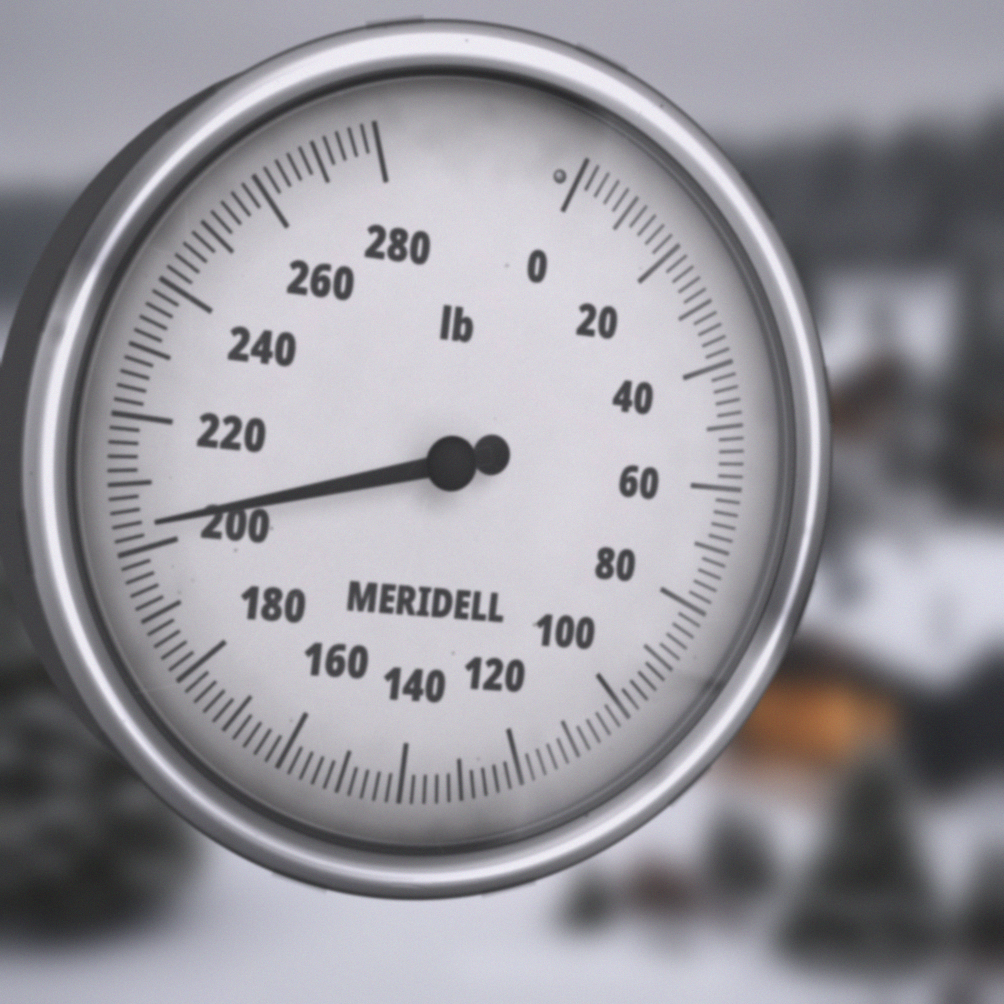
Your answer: 204 lb
